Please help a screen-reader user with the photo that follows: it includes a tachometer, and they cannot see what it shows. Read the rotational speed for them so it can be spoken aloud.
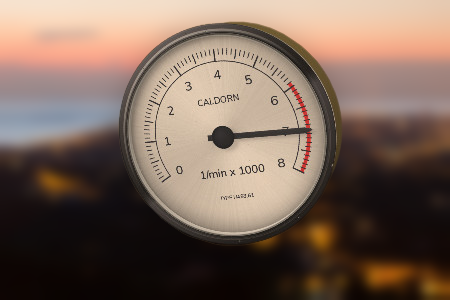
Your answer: 7000 rpm
